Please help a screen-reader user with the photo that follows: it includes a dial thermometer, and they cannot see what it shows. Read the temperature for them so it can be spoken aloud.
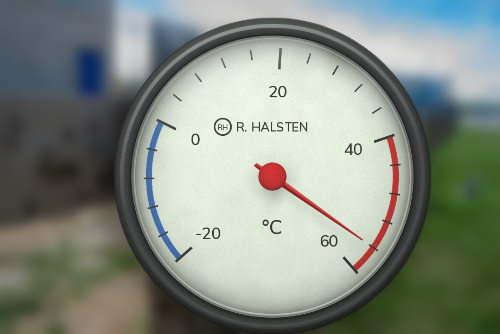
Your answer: 56 °C
